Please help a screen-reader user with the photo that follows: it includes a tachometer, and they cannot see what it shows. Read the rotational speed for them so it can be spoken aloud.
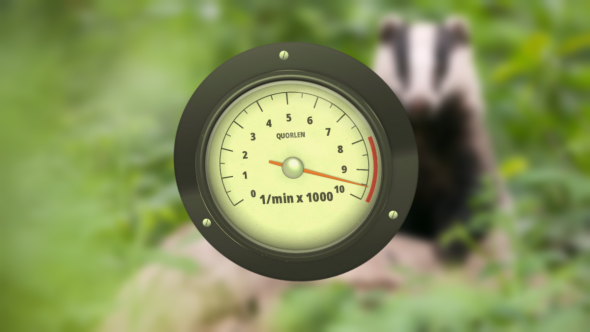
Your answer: 9500 rpm
